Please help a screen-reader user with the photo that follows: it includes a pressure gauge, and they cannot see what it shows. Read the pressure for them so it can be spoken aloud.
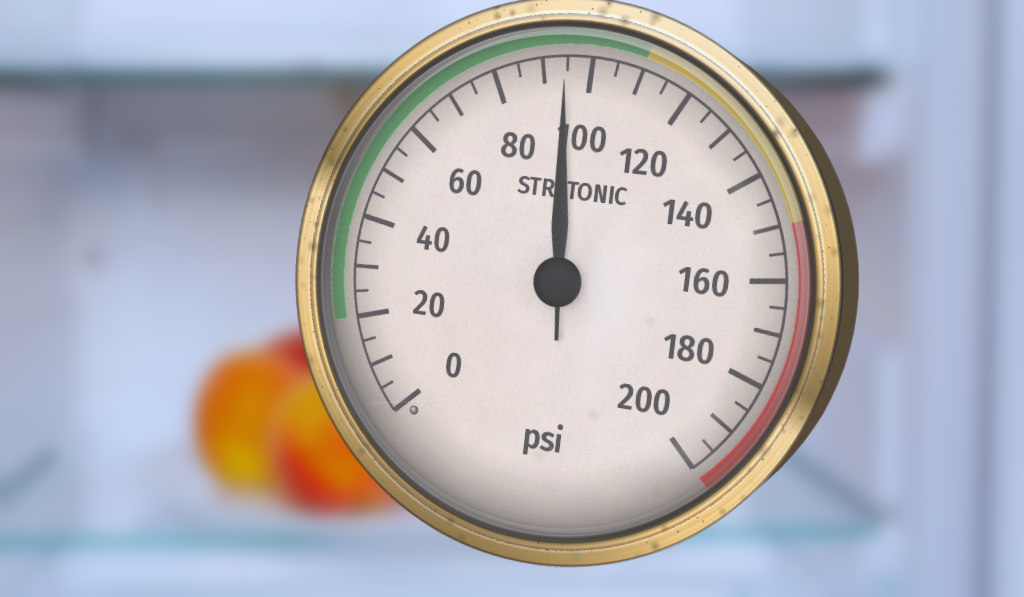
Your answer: 95 psi
